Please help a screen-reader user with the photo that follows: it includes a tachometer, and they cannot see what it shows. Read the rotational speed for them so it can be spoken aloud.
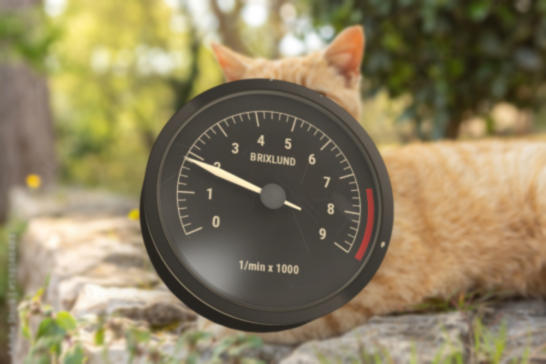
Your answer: 1800 rpm
